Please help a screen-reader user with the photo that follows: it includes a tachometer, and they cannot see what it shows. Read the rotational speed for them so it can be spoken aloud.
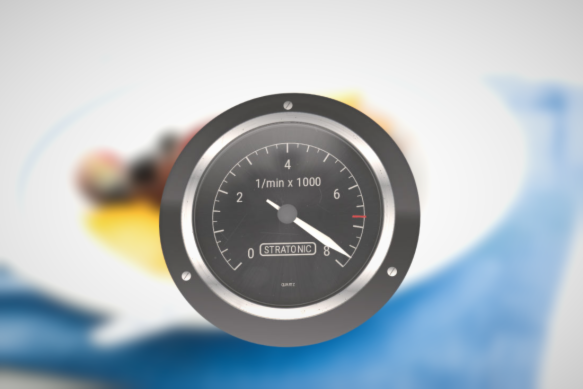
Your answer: 7750 rpm
